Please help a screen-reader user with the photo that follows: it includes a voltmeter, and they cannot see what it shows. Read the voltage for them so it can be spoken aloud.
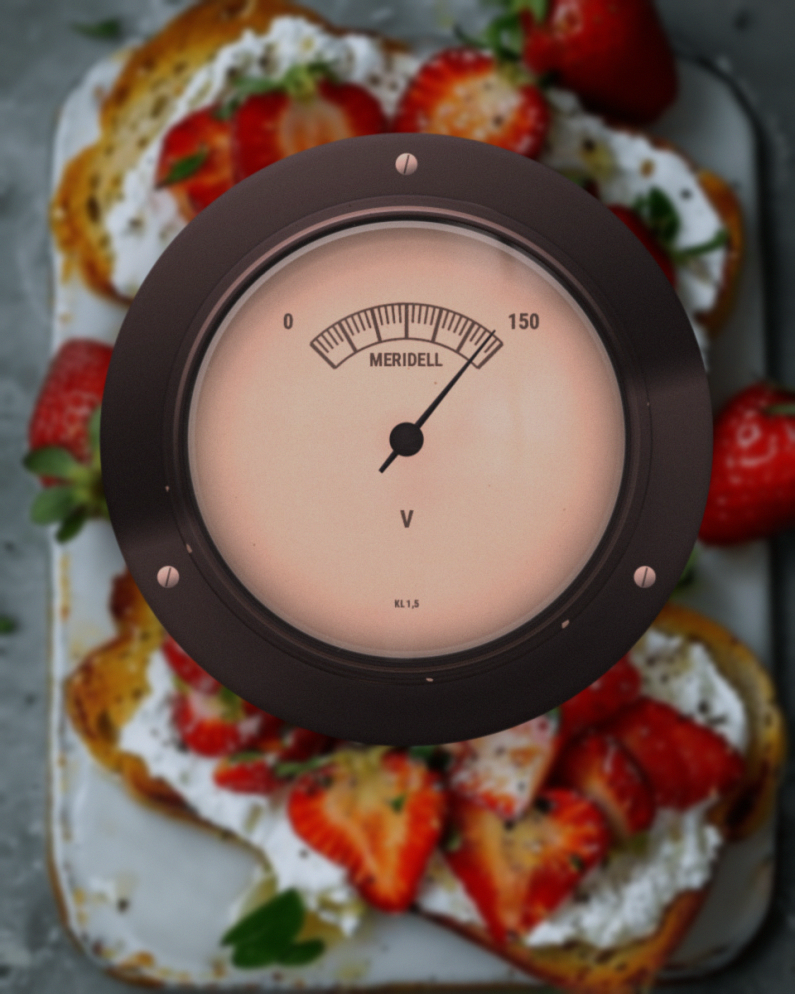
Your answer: 140 V
